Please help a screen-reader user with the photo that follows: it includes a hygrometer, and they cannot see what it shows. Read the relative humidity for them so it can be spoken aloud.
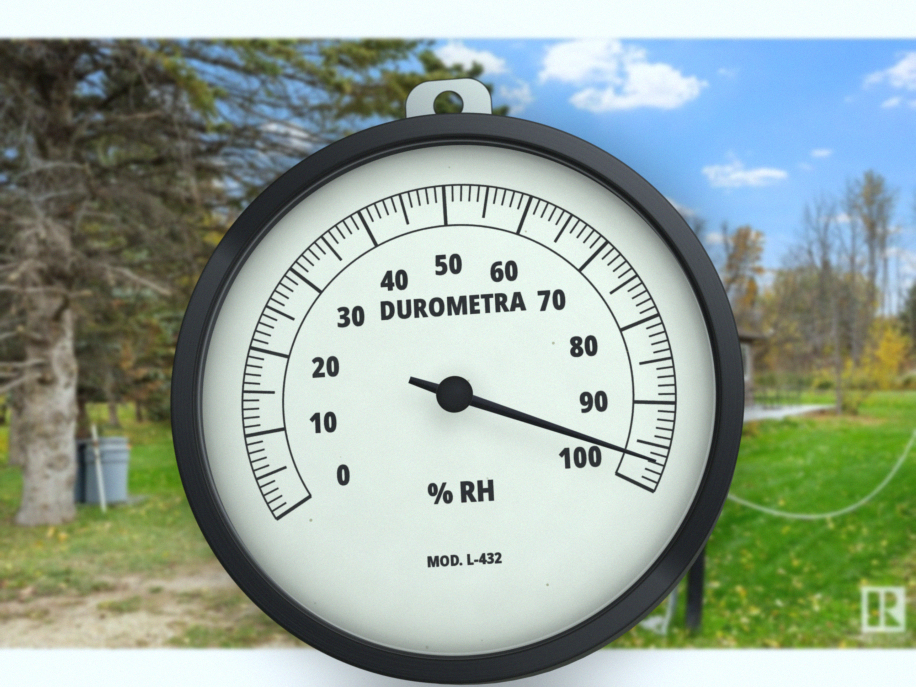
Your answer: 97 %
